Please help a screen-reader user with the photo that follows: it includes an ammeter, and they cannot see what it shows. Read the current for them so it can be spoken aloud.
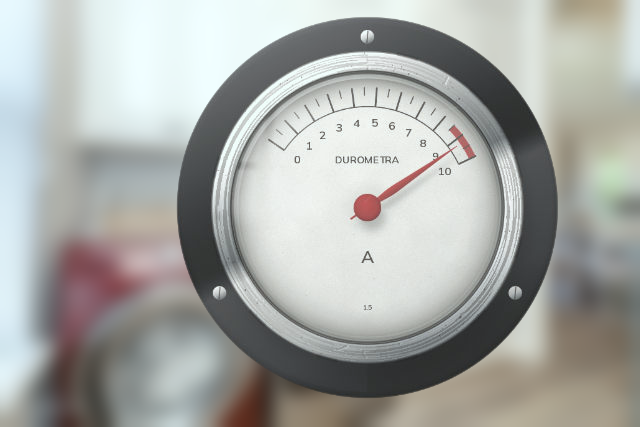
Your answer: 9.25 A
